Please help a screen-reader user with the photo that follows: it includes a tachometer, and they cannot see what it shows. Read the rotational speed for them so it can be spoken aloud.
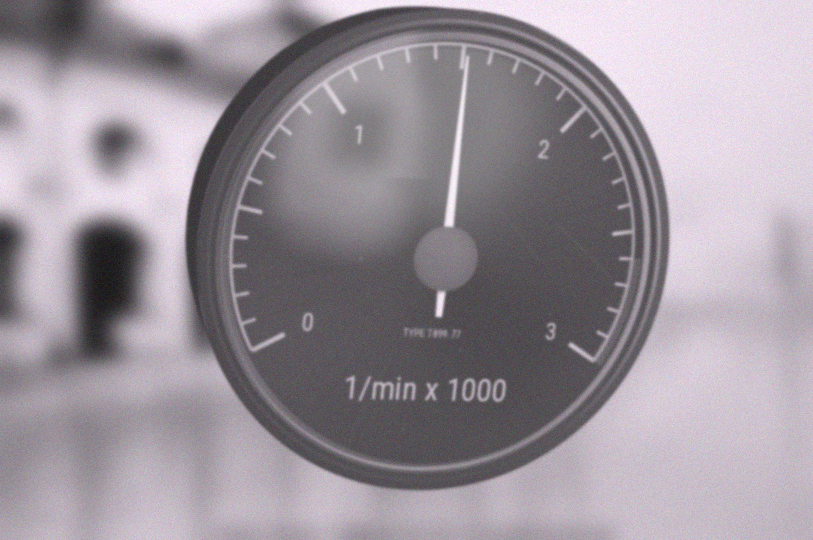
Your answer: 1500 rpm
